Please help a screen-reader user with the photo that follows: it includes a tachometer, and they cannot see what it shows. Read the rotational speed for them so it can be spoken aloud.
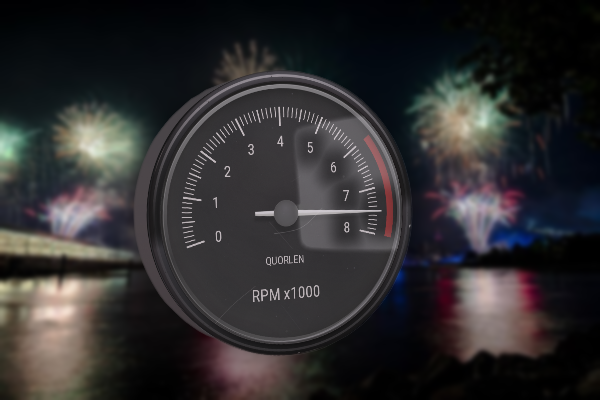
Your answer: 7500 rpm
